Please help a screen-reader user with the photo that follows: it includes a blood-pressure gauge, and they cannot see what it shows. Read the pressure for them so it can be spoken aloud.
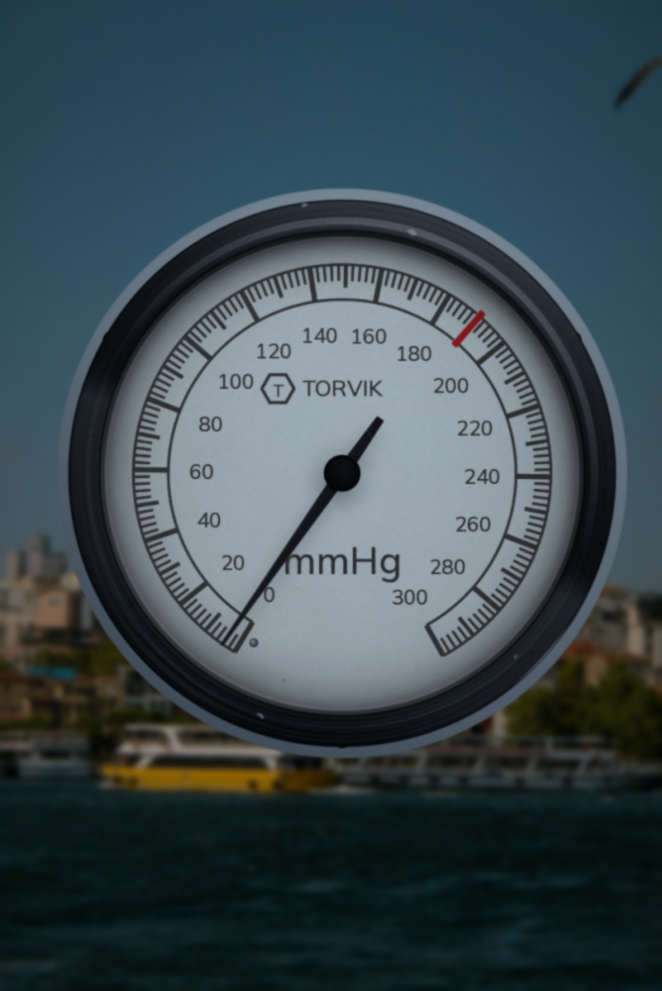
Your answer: 4 mmHg
